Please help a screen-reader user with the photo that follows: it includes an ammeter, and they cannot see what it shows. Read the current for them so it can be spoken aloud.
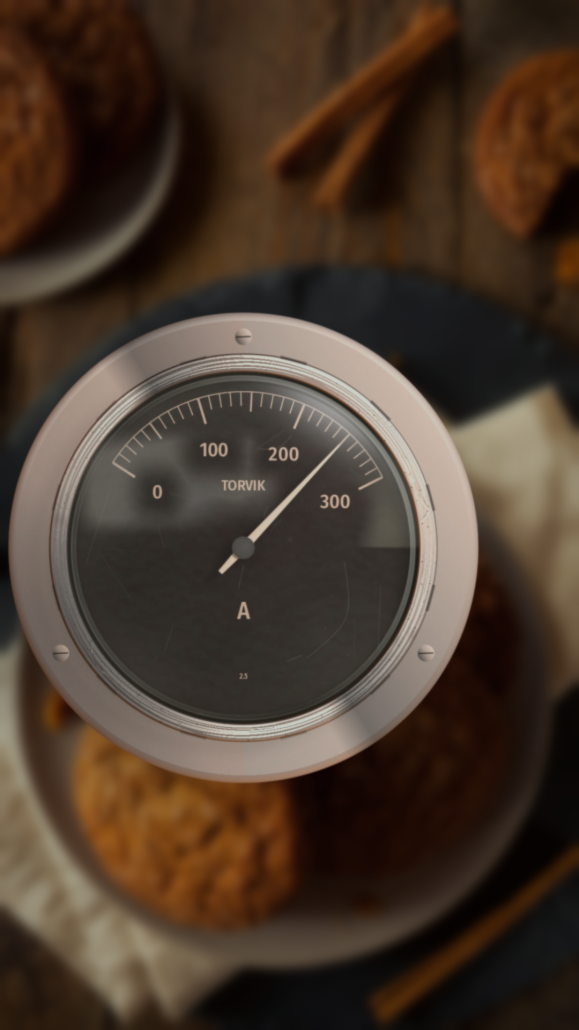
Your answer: 250 A
